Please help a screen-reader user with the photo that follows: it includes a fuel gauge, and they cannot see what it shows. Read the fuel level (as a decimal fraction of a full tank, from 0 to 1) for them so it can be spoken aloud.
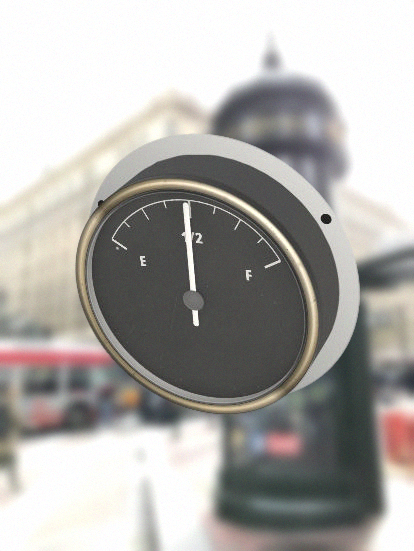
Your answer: 0.5
